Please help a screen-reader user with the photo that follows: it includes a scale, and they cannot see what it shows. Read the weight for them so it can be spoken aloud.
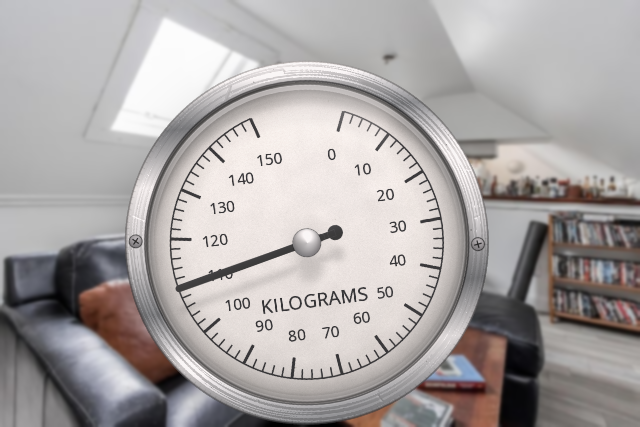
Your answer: 110 kg
